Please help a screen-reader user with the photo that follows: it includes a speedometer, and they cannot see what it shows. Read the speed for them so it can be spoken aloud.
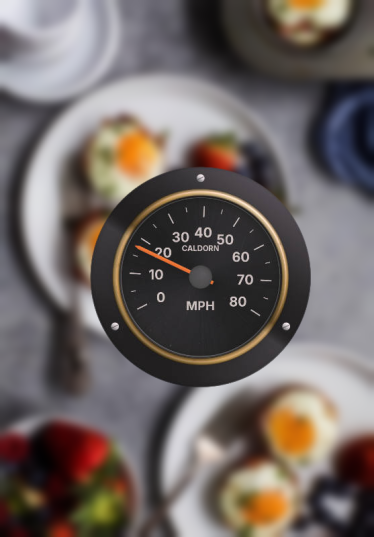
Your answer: 17.5 mph
